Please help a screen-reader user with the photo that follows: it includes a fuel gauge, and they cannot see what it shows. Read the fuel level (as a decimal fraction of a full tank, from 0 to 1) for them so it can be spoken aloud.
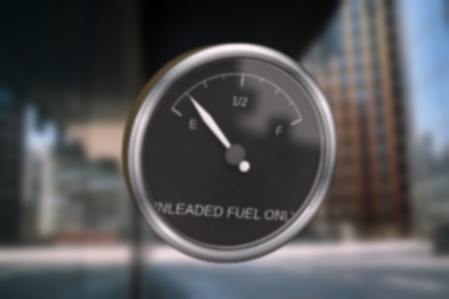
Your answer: 0.125
